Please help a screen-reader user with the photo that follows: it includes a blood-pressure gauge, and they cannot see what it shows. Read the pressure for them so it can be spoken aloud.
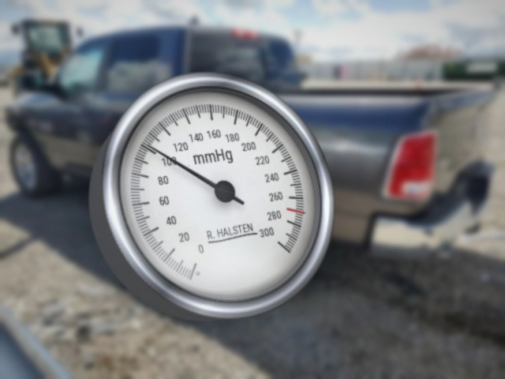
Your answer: 100 mmHg
